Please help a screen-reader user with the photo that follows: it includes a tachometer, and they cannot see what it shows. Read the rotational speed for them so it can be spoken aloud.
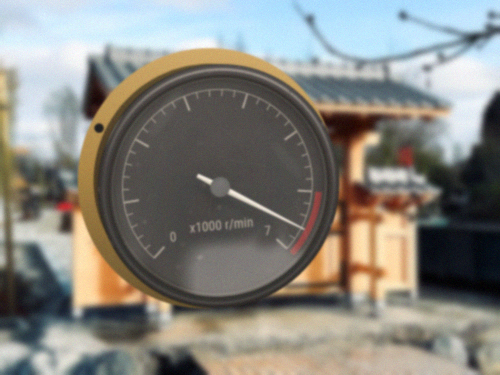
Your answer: 6600 rpm
